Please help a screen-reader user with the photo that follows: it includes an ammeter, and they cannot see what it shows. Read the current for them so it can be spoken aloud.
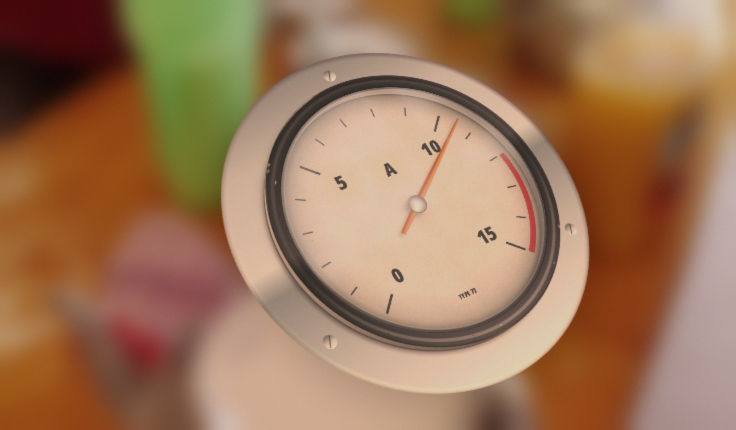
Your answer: 10.5 A
